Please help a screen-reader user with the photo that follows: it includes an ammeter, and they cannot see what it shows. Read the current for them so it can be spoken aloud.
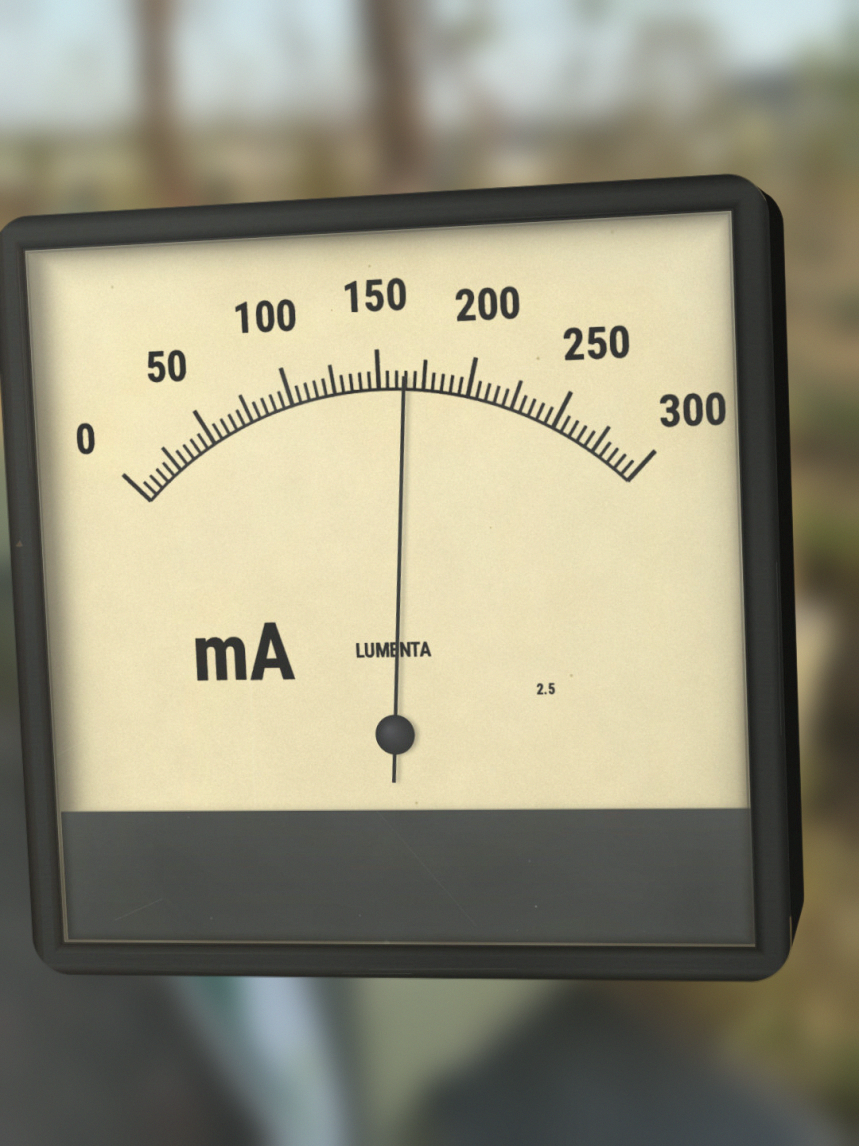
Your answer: 165 mA
